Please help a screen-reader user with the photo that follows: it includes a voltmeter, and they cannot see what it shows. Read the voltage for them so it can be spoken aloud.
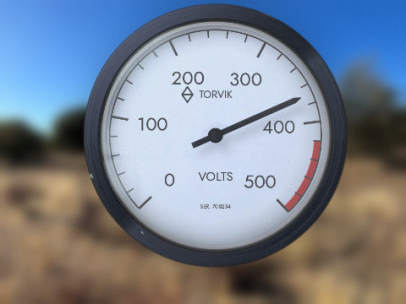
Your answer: 370 V
